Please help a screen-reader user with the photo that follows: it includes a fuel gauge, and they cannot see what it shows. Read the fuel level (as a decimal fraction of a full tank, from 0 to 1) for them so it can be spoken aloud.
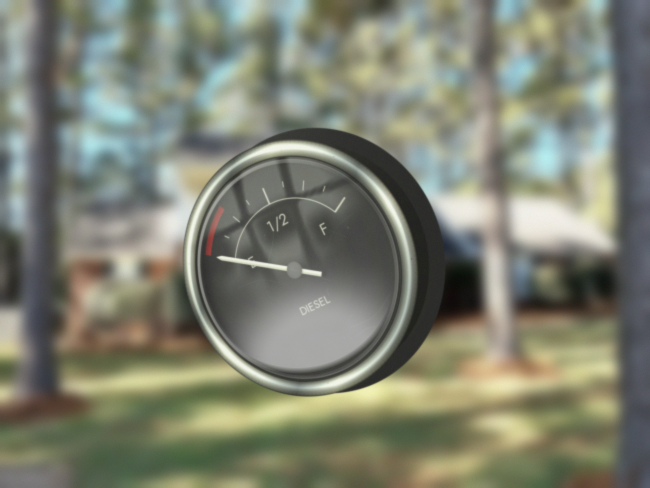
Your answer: 0
